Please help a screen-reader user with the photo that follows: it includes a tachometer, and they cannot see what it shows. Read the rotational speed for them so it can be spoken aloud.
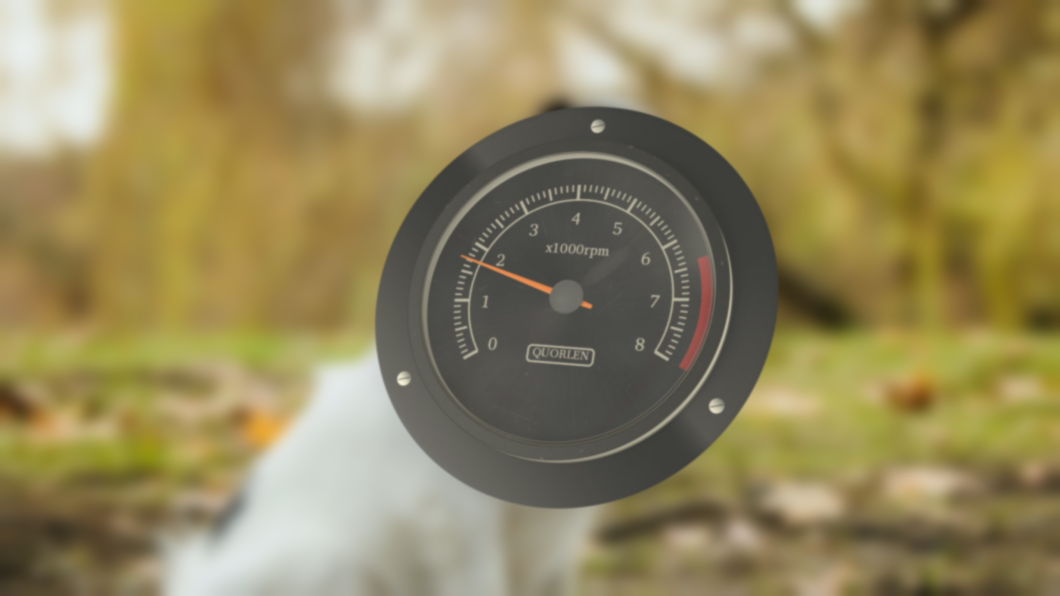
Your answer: 1700 rpm
